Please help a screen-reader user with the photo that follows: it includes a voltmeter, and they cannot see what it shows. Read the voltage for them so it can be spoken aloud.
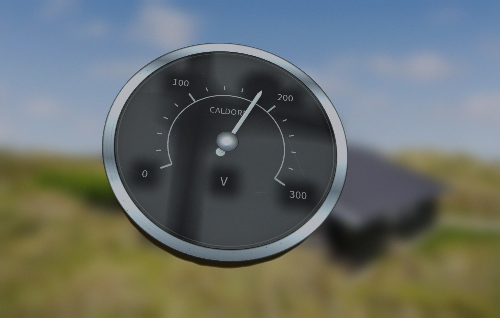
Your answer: 180 V
